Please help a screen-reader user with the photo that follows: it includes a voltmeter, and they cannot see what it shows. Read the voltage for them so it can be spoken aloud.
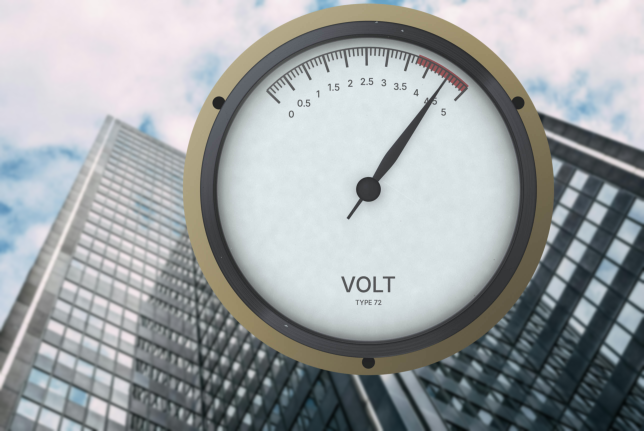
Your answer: 4.5 V
